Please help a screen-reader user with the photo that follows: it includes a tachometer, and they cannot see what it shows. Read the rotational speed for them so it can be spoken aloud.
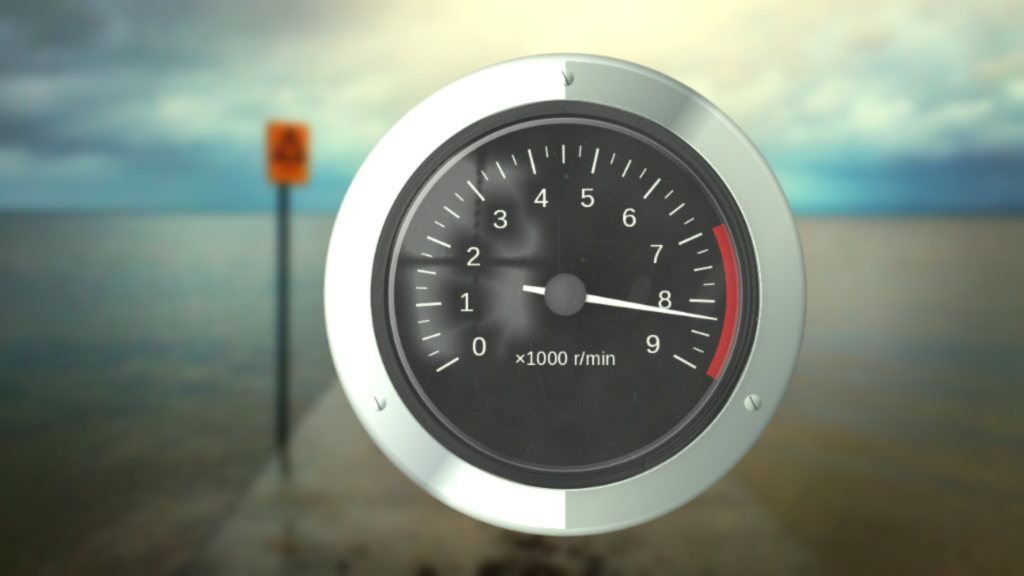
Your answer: 8250 rpm
